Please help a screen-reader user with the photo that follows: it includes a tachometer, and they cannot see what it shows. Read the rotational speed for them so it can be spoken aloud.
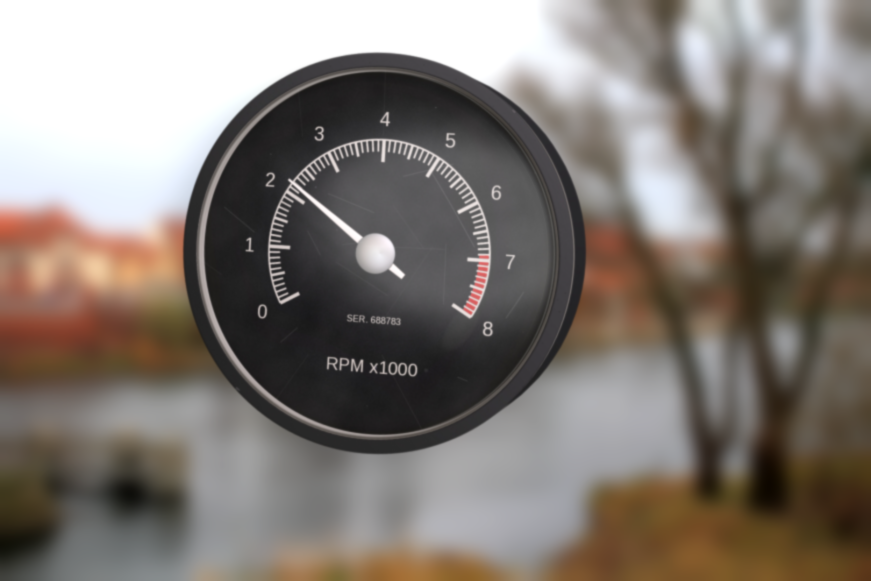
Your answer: 2200 rpm
